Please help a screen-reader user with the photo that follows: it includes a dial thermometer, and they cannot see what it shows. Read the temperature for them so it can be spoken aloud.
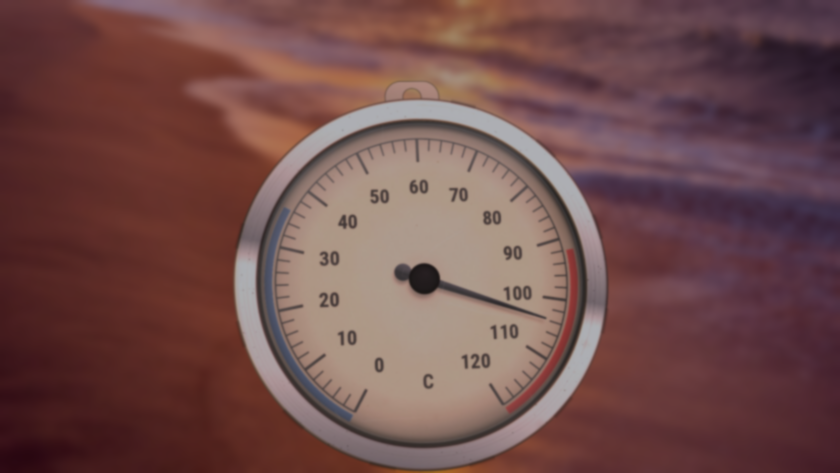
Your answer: 104 °C
